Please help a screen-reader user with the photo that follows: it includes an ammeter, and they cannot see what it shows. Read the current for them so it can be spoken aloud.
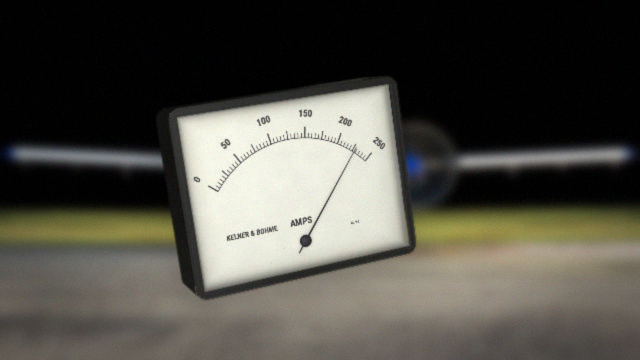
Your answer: 225 A
